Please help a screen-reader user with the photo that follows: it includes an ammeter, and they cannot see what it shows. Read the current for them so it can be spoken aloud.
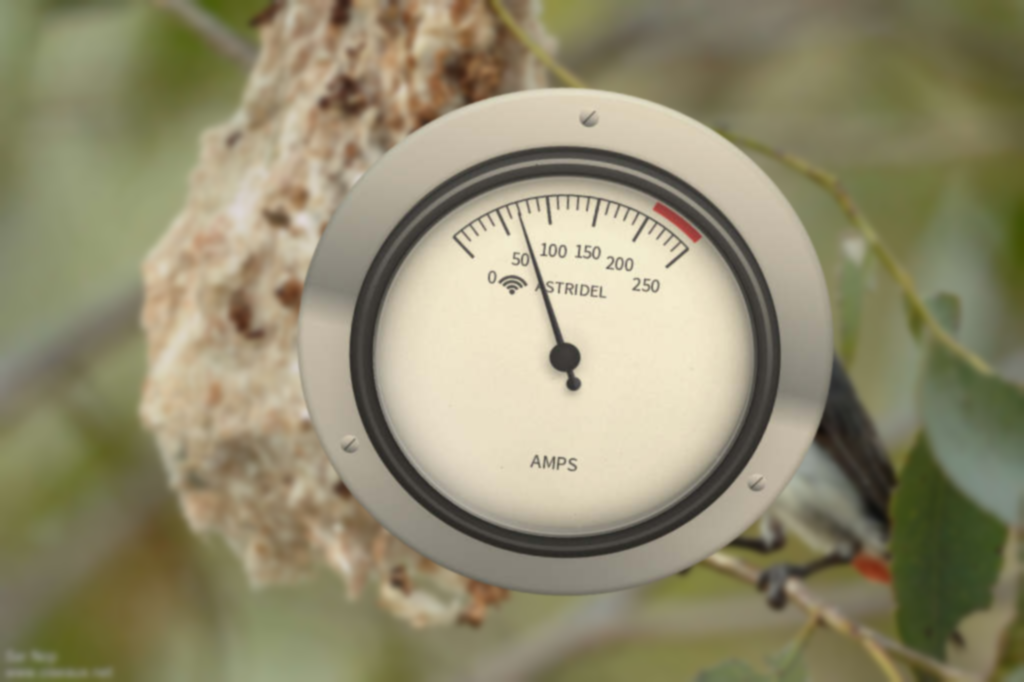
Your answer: 70 A
